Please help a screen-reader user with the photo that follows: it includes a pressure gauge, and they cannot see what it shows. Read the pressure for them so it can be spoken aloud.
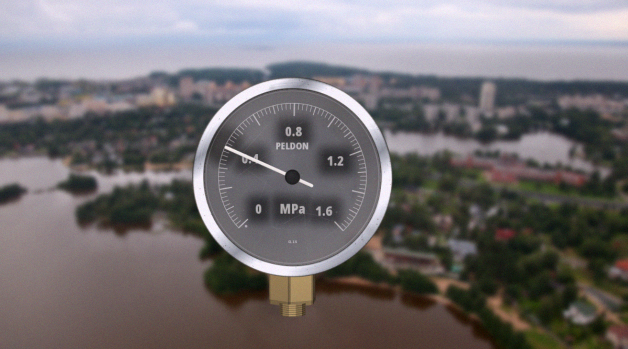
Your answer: 0.4 MPa
